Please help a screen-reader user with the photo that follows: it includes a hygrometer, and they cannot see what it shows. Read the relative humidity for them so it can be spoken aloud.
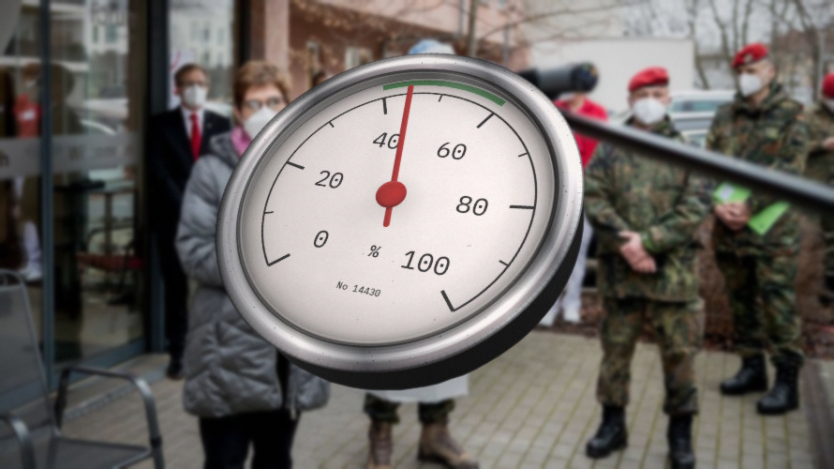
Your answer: 45 %
